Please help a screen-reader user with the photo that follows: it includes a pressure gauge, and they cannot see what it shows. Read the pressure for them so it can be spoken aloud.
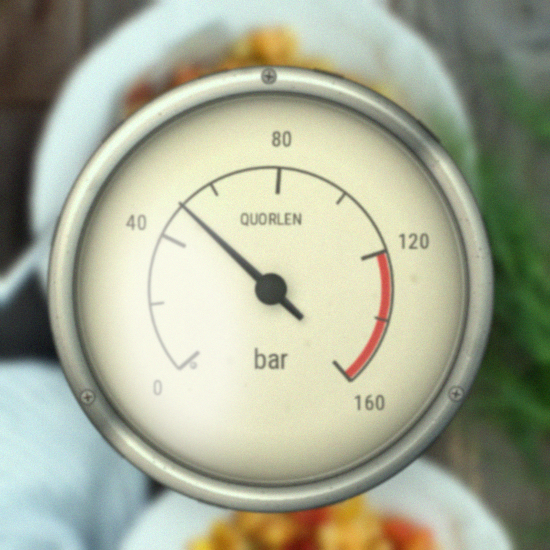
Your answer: 50 bar
